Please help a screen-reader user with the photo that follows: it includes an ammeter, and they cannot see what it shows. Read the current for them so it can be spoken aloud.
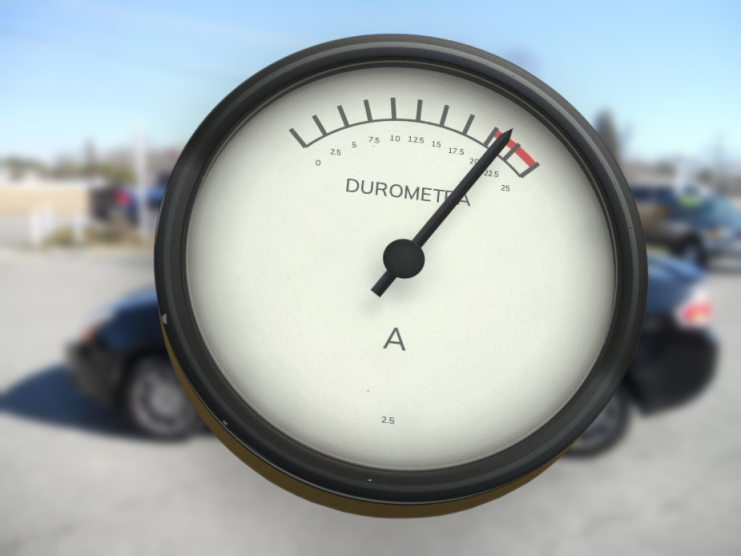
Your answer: 21.25 A
